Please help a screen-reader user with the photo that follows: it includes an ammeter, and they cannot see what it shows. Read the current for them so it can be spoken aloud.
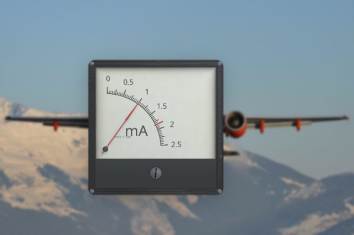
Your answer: 1 mA
